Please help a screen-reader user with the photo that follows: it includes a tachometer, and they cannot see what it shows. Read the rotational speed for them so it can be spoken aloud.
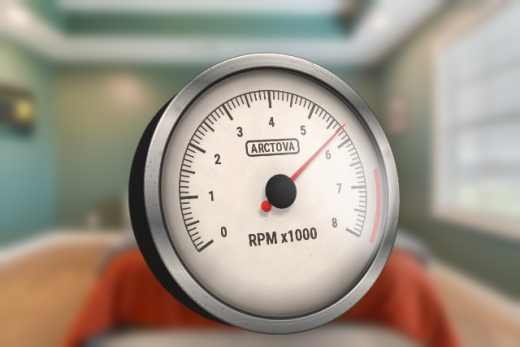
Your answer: 5700 rpm
